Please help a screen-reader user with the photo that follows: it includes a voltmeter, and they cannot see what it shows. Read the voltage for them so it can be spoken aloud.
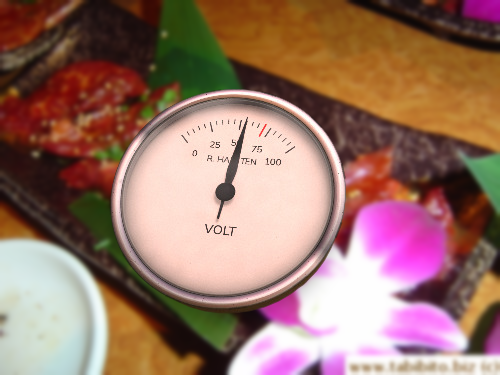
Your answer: 55 V
